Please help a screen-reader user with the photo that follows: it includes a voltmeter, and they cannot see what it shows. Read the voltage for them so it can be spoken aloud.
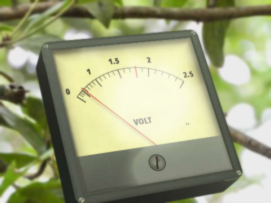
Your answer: 0.5 V
